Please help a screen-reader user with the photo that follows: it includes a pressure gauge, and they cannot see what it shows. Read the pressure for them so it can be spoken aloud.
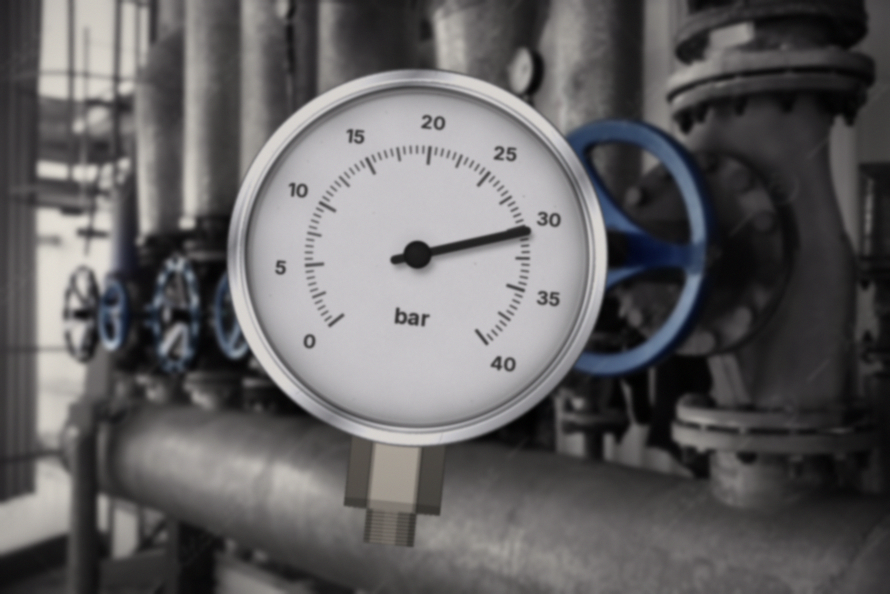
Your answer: 30.5 bar
